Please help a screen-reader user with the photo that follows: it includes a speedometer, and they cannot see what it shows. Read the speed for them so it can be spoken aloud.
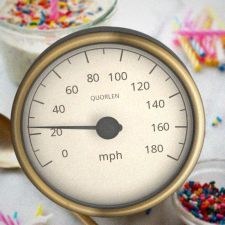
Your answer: 25 mph
